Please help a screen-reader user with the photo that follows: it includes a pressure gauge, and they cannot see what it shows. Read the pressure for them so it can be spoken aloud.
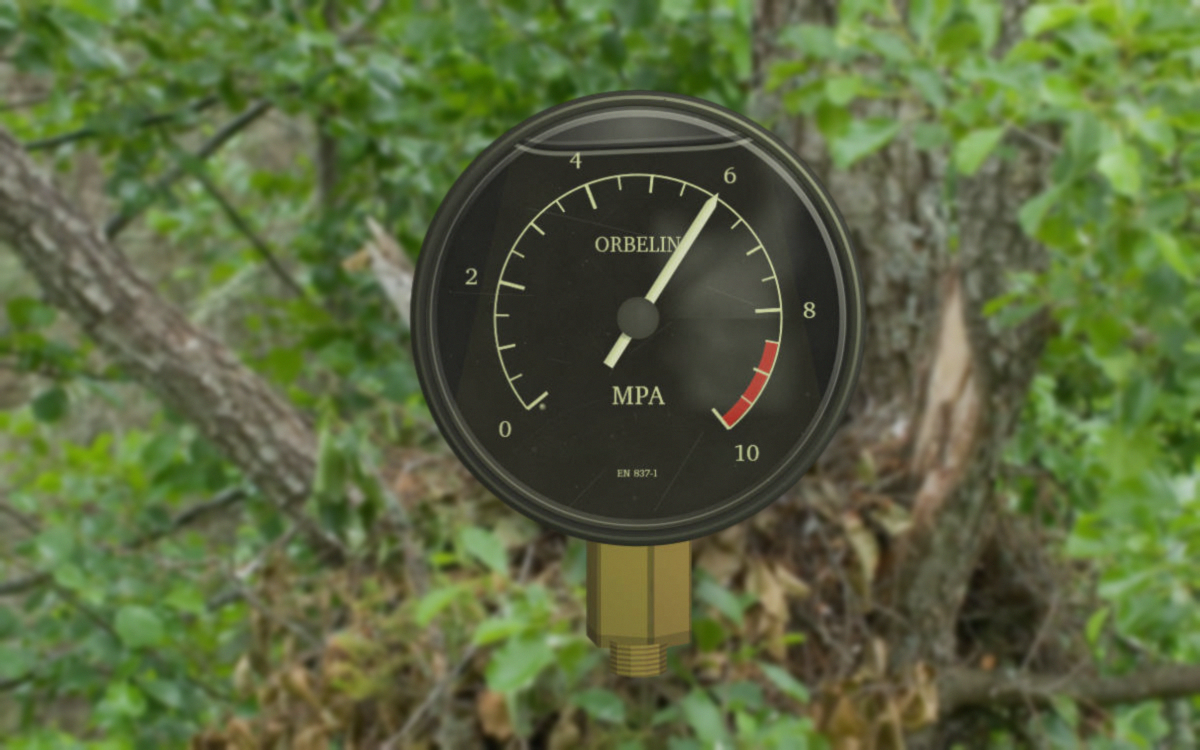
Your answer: 6 MPa
